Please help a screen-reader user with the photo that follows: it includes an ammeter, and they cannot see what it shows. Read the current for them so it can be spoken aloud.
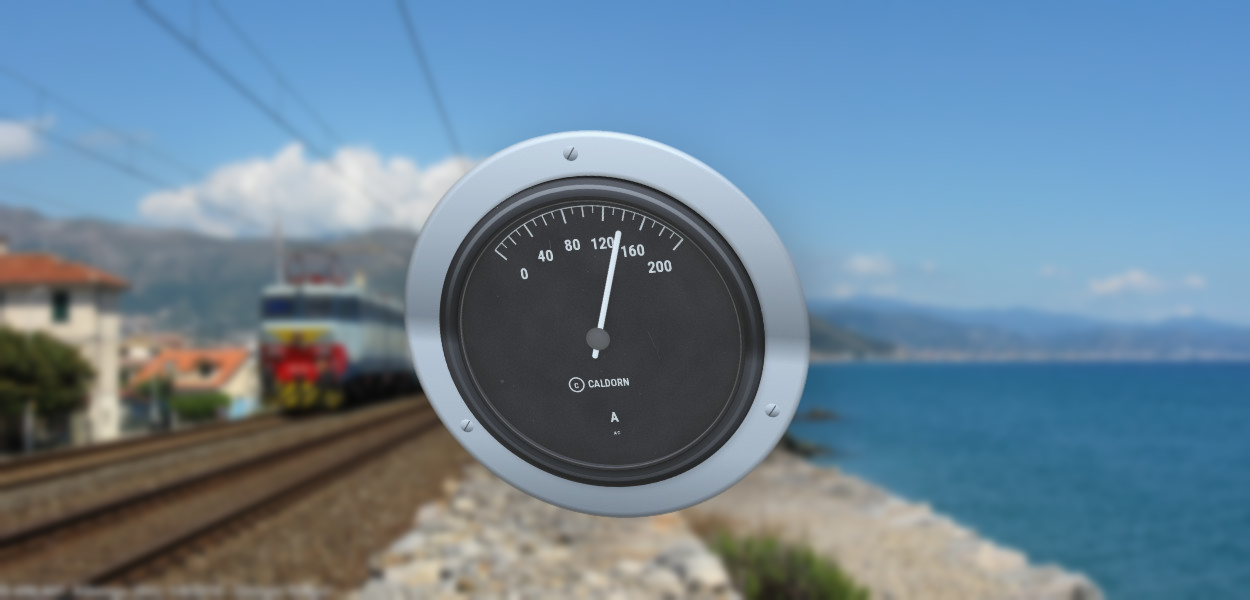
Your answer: 140 A
